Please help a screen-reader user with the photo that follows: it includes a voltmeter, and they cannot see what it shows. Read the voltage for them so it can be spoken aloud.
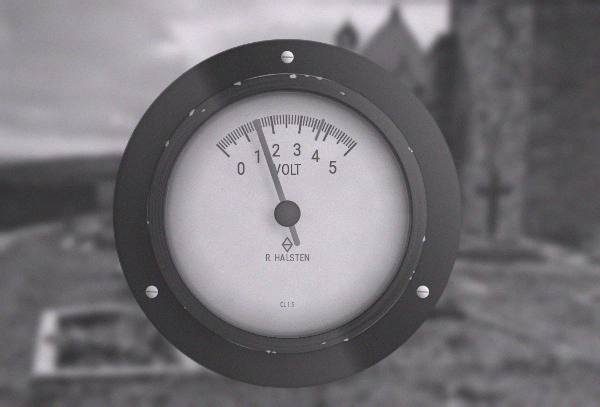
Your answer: 1.5 V
